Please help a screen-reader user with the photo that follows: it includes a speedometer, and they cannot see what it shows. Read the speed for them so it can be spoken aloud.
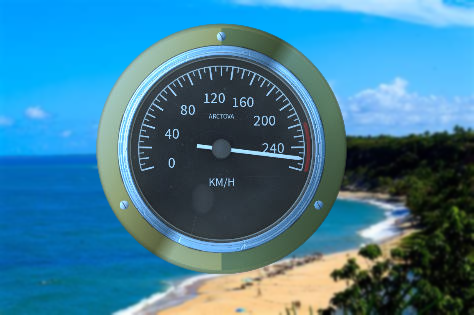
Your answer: 250 km/h
